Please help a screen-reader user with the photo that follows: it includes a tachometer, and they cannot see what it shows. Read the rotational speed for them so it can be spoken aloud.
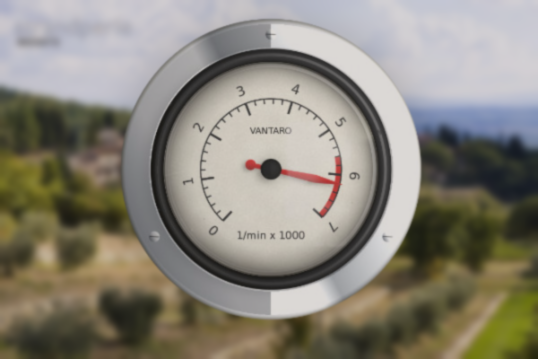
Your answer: 6200 rpm
